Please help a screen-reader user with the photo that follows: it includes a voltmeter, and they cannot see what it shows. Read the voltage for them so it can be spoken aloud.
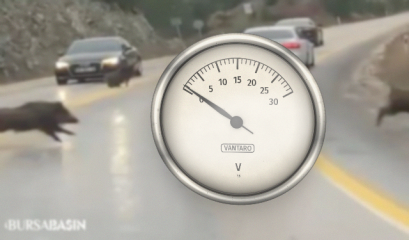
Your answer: 1 V
